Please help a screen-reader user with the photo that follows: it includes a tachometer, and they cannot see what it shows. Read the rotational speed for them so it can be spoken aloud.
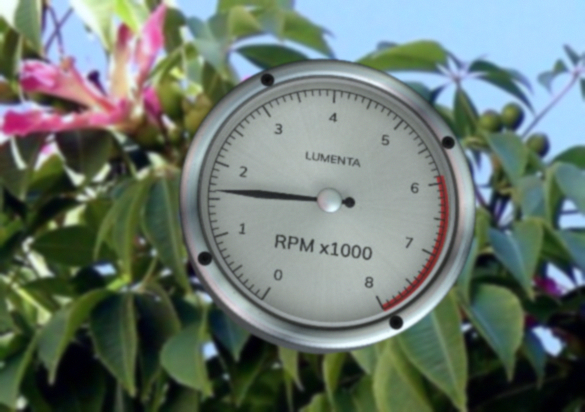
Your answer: 1600 rpm
